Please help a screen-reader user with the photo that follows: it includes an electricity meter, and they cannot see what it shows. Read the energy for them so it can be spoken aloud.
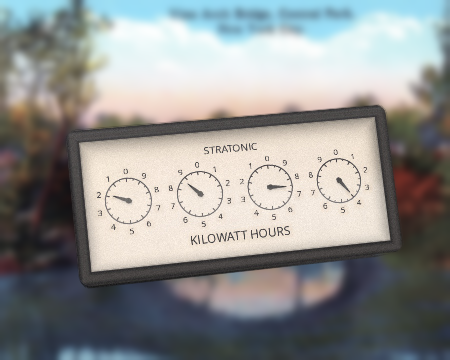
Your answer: 1874 kWh
